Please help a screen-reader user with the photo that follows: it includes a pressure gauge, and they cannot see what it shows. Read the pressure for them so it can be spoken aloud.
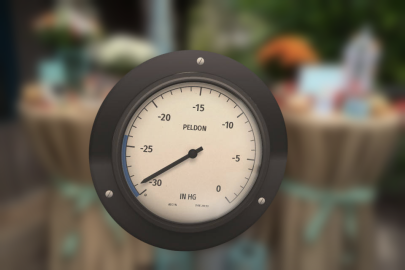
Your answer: -29 inHg
